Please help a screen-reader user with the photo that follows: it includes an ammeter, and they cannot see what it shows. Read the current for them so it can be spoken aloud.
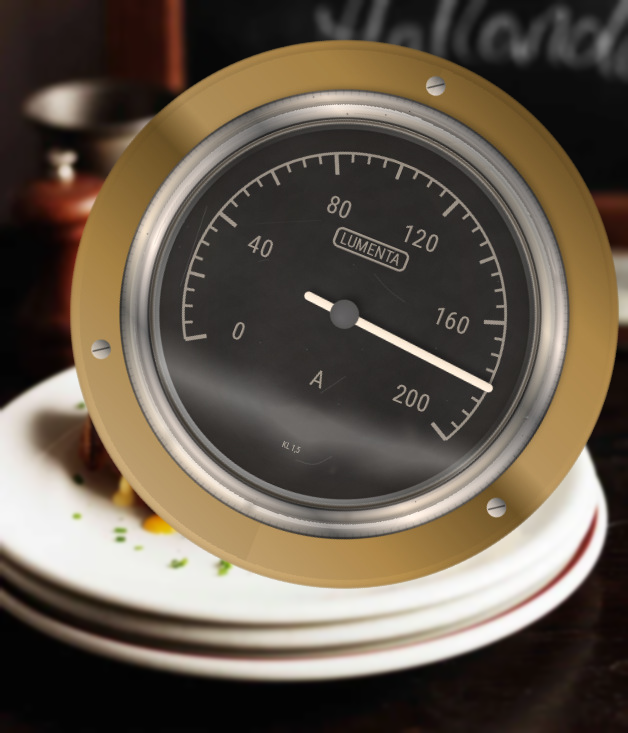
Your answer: 180 A
